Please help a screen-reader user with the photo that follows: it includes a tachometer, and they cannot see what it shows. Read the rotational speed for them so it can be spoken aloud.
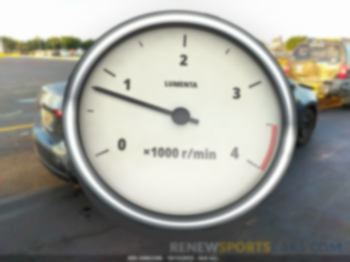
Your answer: 750 rpm
